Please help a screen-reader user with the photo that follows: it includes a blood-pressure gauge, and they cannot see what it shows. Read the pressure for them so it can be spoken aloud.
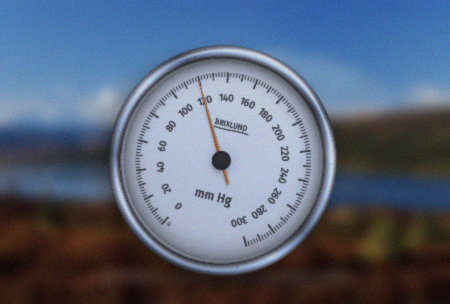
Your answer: 120 mmHg
